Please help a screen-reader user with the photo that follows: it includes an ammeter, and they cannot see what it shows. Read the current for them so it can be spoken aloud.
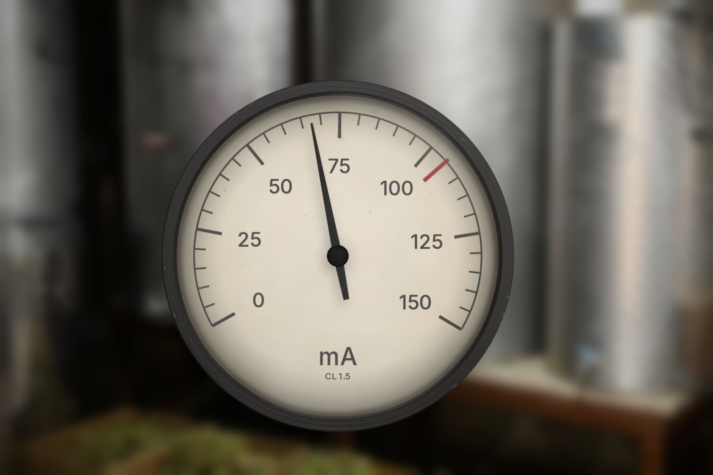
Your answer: 67.5 mA
